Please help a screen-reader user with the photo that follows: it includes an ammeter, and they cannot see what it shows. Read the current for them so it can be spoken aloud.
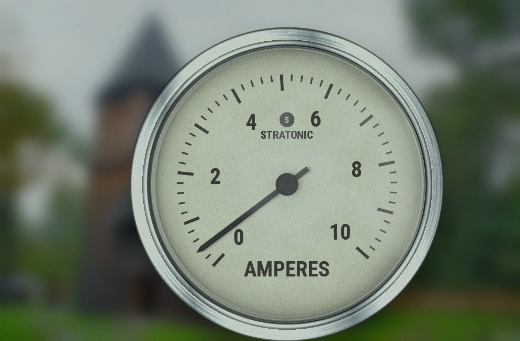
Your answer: 0.4 A
